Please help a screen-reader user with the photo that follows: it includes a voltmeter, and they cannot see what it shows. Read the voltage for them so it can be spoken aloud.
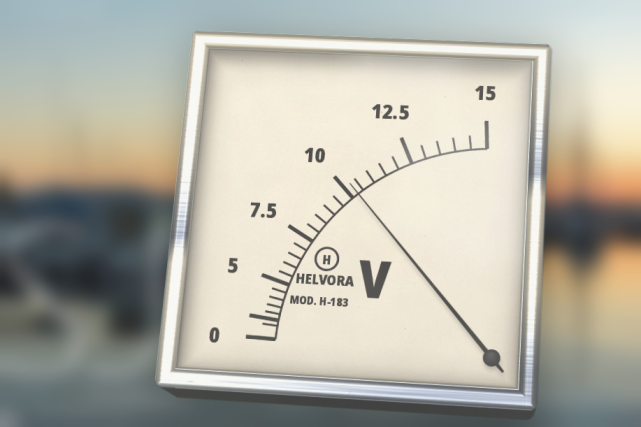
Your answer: 10.25 V
